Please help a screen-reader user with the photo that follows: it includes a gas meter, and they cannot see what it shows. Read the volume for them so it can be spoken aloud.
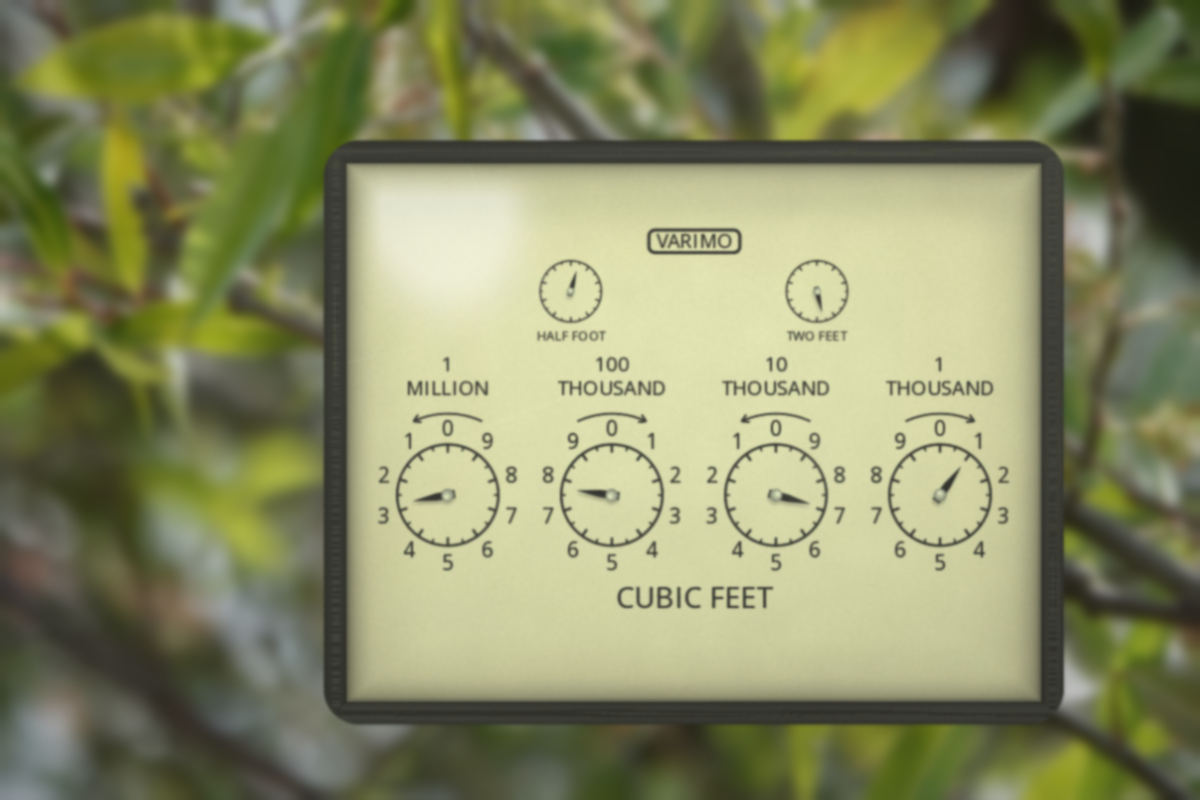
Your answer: 277100 ft³
